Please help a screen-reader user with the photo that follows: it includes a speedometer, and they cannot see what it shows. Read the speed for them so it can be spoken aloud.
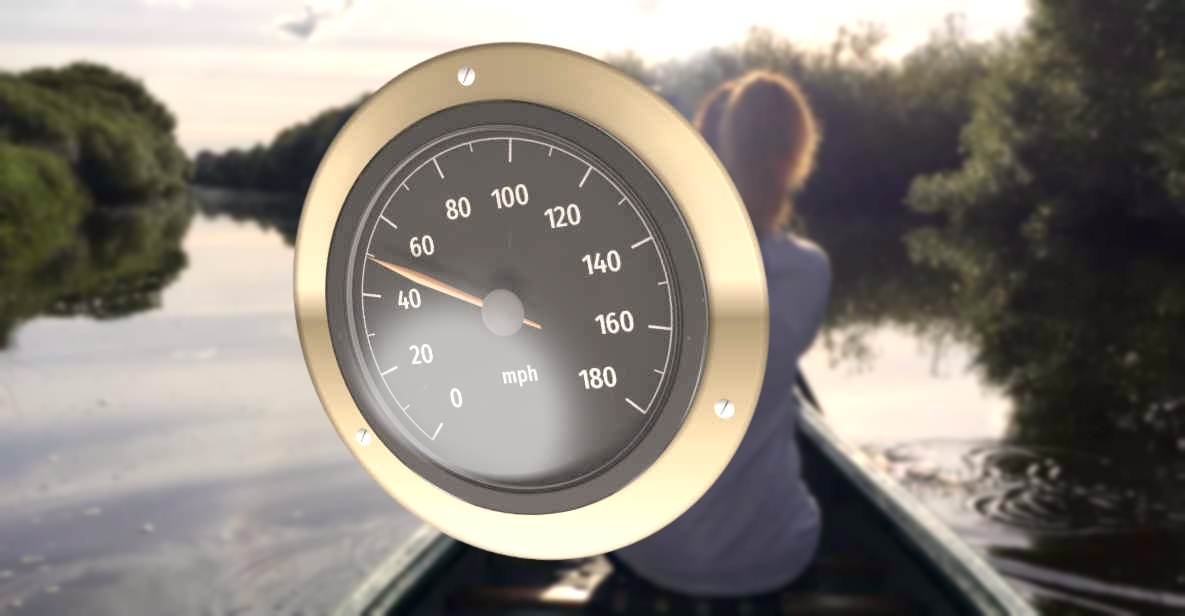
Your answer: 50 mph
